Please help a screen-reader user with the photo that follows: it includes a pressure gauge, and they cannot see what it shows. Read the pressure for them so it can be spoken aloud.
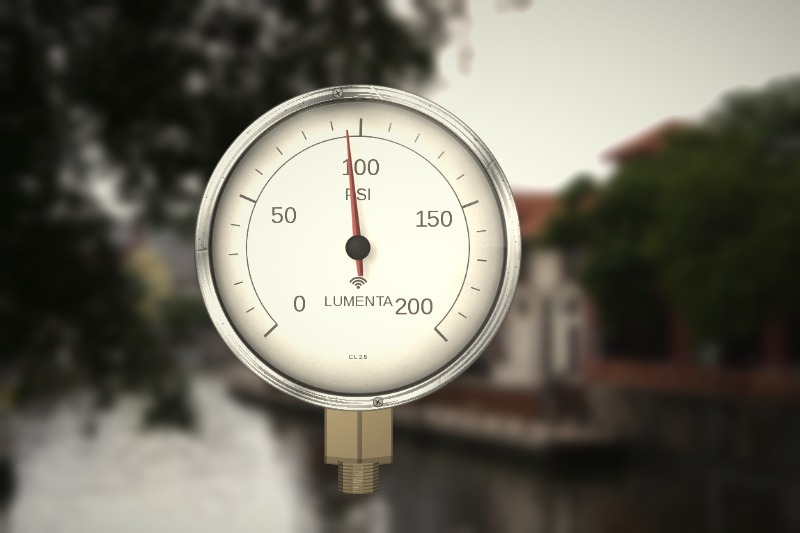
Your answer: 95 psi
